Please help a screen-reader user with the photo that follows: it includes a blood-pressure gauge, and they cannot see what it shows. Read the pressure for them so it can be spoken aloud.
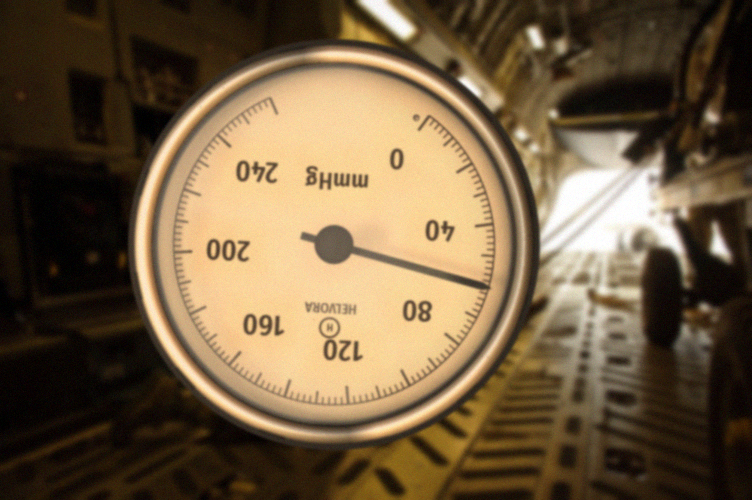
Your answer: 60 mmHg
